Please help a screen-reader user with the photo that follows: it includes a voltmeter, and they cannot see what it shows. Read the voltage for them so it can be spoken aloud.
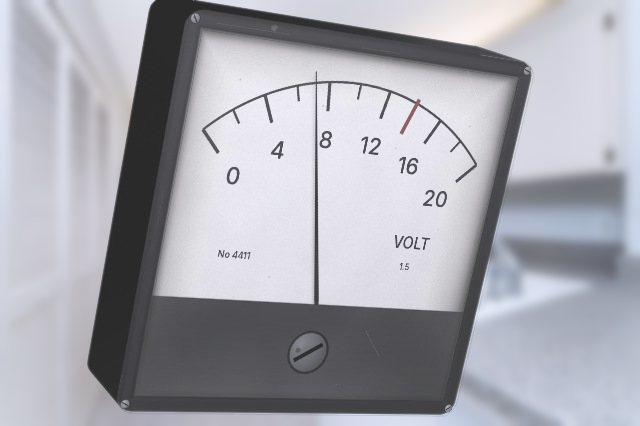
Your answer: 7 V
